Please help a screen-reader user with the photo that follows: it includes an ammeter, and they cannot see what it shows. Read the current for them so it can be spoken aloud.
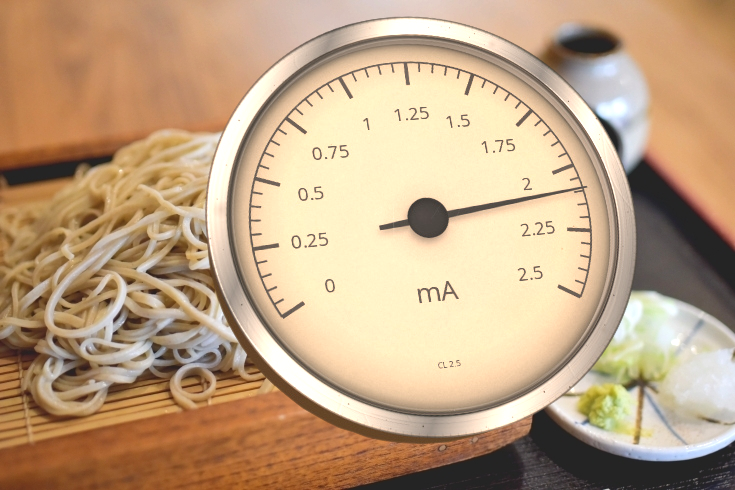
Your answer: 2.1 mA
